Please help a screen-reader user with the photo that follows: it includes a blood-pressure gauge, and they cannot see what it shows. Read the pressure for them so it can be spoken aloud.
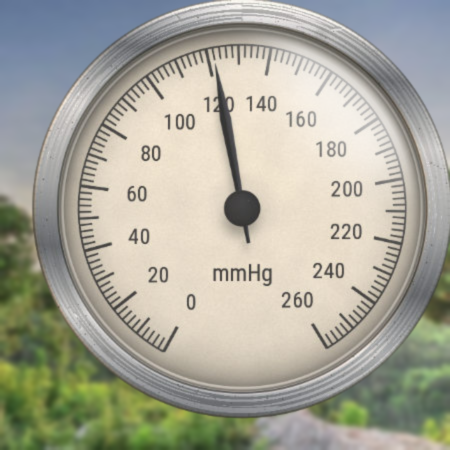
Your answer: 122 mmHg
